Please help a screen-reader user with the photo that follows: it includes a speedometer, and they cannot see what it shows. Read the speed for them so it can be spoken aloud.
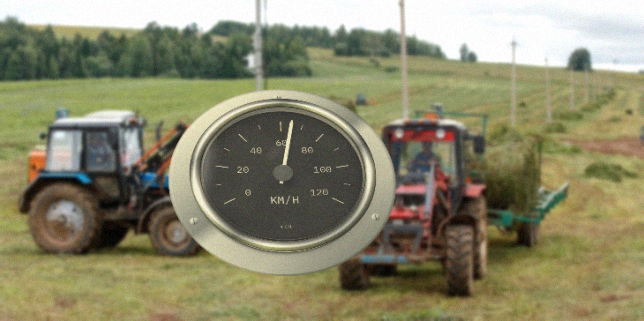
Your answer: 65 km/h
